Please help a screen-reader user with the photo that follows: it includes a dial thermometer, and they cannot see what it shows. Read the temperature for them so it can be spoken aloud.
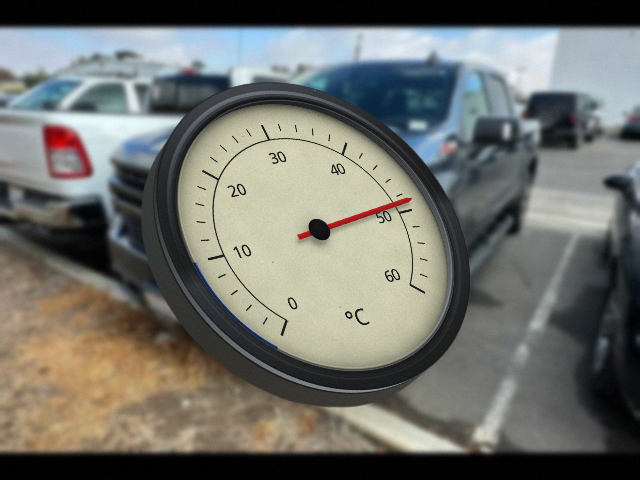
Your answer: 49 °C
